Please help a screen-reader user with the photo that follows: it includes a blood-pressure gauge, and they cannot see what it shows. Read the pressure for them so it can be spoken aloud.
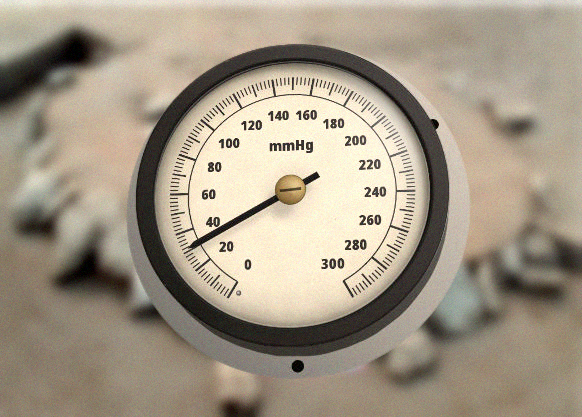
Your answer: 30 mmHg
